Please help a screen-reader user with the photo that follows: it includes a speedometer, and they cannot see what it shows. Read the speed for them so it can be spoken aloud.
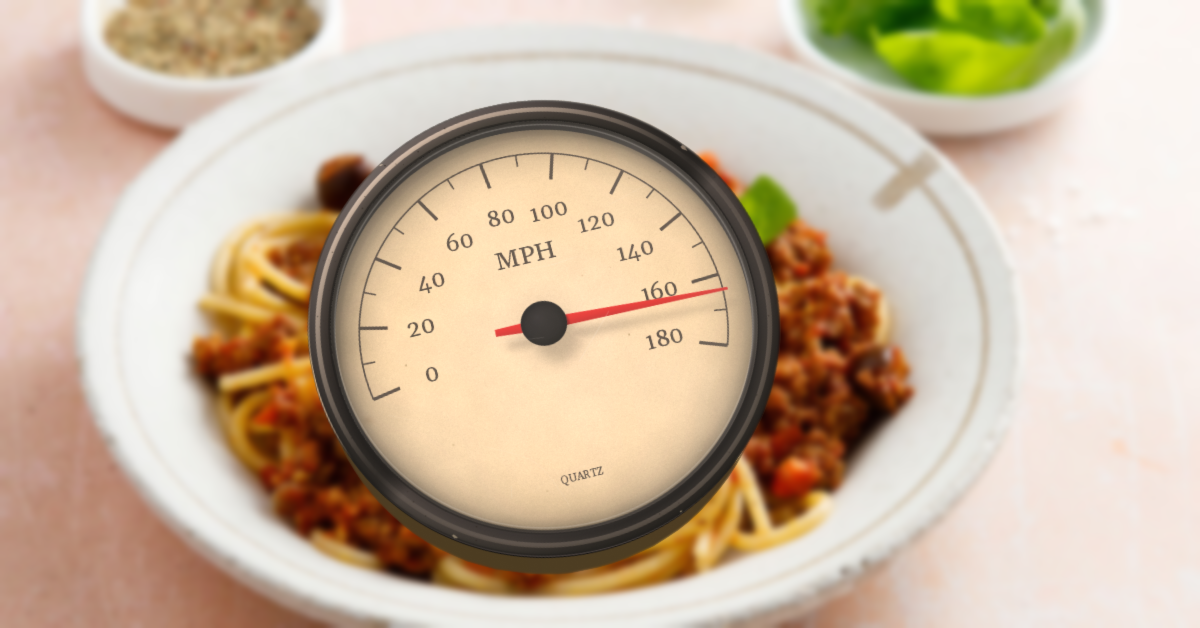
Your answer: 165 mph
